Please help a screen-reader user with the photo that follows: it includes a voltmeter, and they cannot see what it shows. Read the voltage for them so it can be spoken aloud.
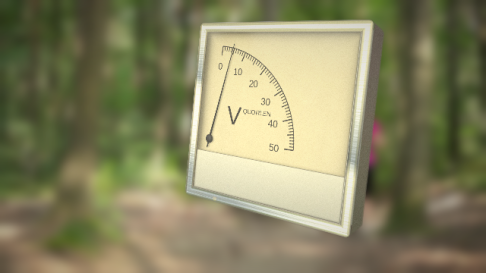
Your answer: 5 V
